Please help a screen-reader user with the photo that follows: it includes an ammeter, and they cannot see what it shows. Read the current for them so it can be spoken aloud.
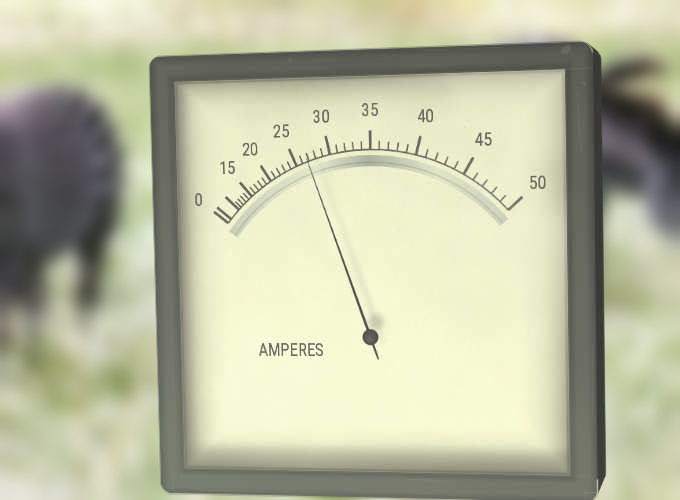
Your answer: 27 A
